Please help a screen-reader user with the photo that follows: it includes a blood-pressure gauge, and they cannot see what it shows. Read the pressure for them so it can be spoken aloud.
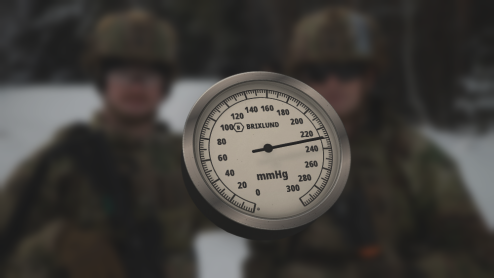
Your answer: 230 mmHg
